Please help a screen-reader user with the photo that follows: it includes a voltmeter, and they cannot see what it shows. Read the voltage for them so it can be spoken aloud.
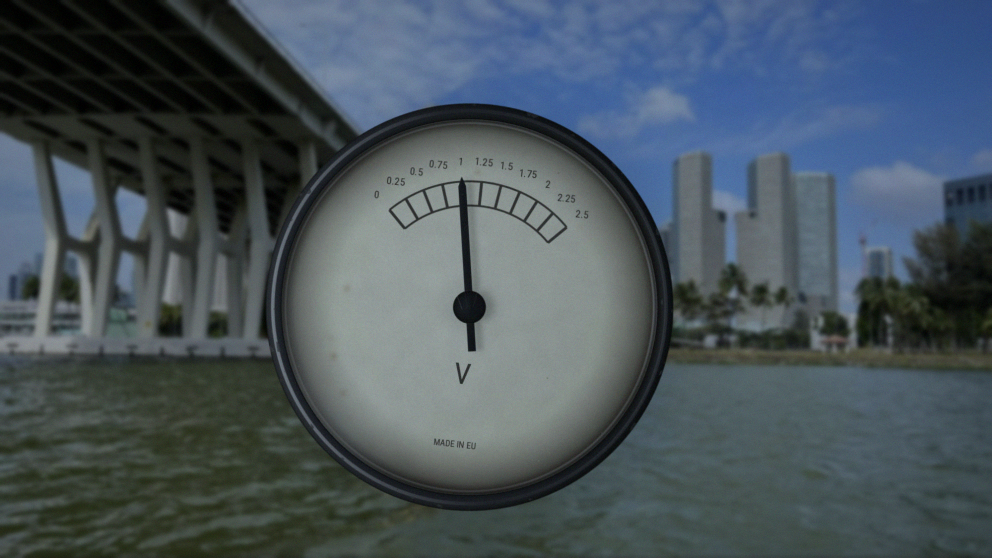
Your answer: 1 V
